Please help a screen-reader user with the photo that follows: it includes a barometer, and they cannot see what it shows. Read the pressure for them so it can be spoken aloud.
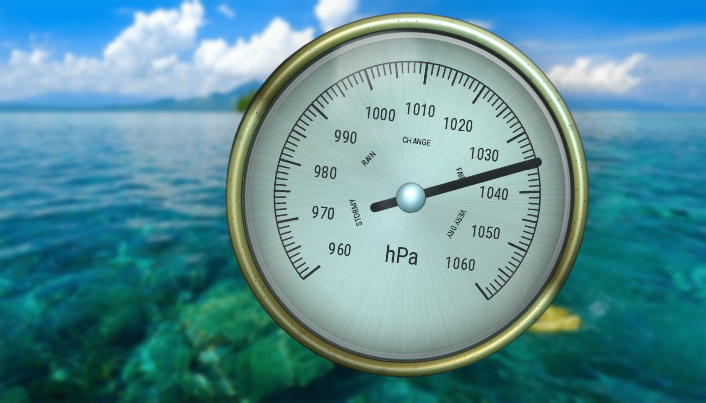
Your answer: 1035 hPa
